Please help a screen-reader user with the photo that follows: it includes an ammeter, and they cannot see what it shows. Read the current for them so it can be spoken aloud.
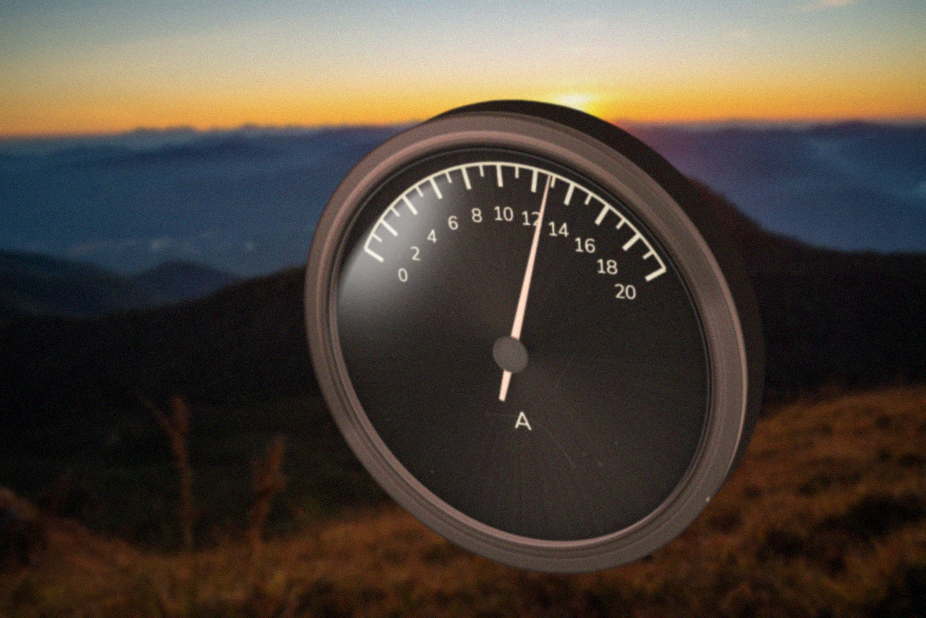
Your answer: 13 A
